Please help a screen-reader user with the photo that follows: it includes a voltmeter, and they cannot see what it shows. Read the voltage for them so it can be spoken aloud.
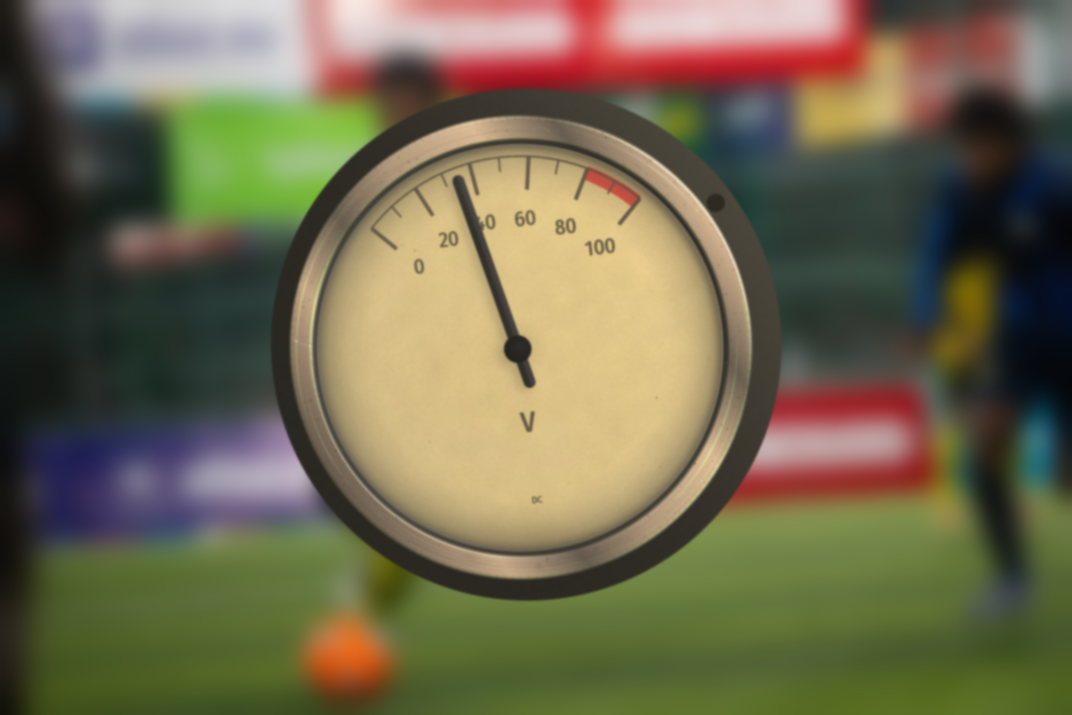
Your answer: 35 V
